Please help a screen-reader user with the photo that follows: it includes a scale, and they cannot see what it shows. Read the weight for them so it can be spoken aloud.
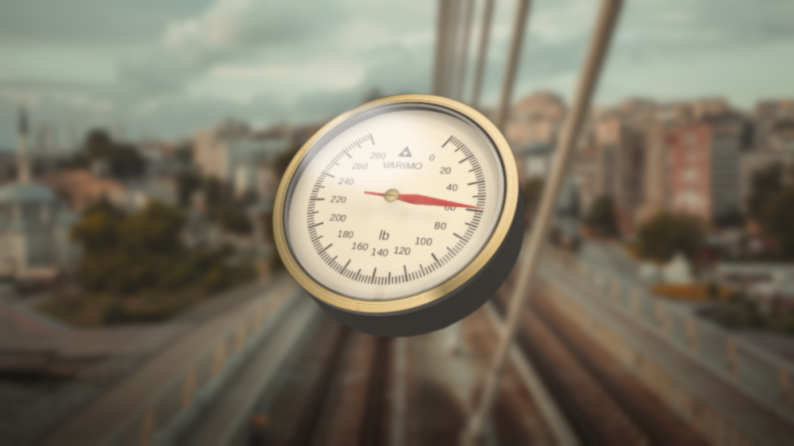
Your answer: 60 lb
